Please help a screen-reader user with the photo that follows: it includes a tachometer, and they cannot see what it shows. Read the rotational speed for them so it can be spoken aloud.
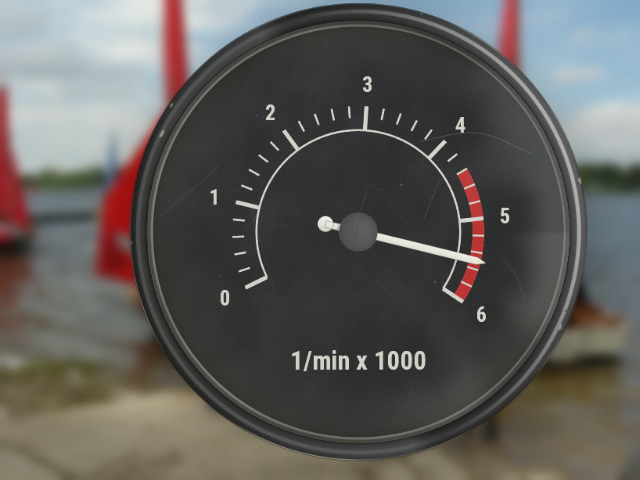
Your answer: 5500 rpm
